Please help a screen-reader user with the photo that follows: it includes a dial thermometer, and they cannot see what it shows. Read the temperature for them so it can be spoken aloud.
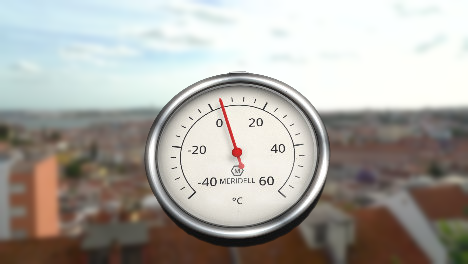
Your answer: 4 °C
